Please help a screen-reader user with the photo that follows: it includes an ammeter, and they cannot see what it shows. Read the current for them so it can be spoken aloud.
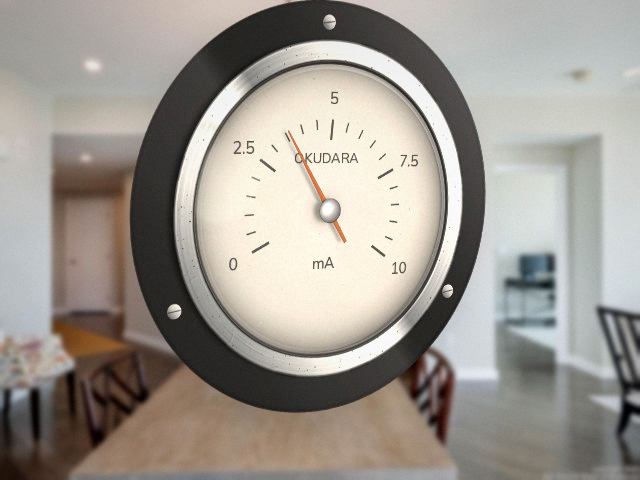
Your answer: 3.5 mA
